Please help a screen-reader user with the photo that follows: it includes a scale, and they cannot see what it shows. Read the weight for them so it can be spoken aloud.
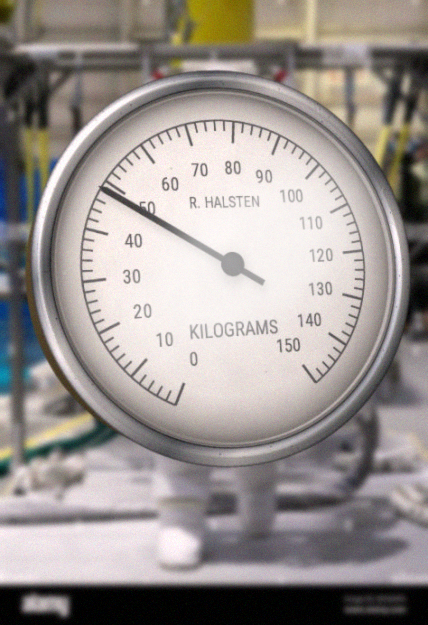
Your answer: 48 kg
